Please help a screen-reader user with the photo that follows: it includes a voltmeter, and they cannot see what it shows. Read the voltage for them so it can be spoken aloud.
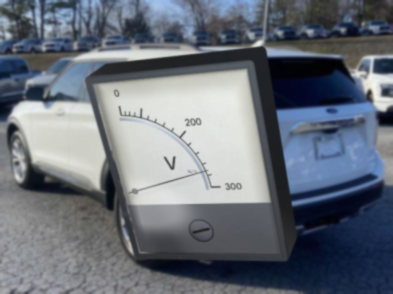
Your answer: 270 V
